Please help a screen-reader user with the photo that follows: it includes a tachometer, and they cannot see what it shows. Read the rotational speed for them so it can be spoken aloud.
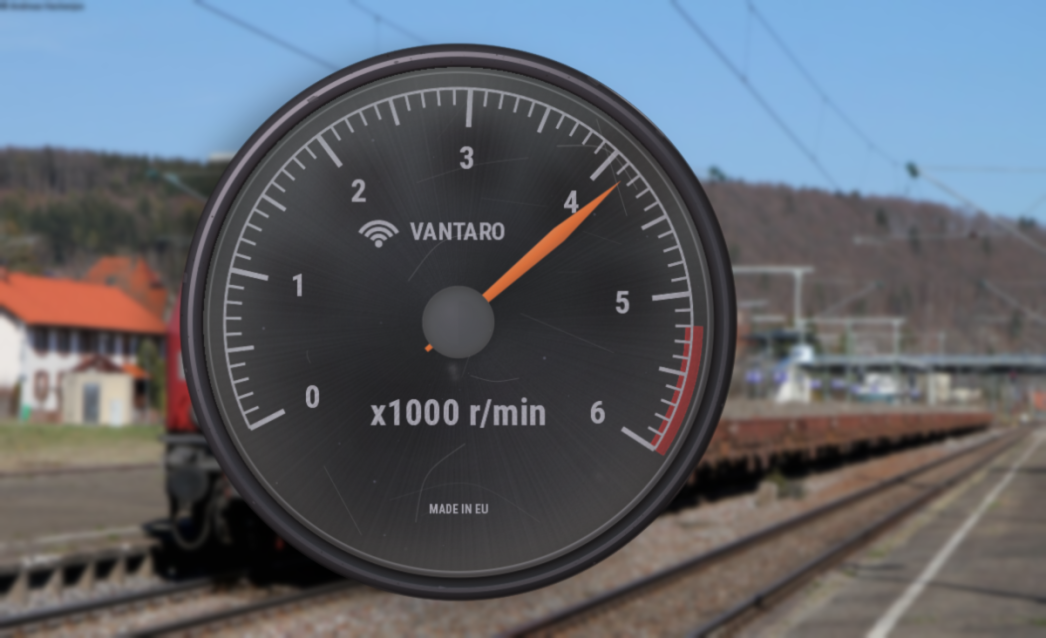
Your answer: 4150 rpm
